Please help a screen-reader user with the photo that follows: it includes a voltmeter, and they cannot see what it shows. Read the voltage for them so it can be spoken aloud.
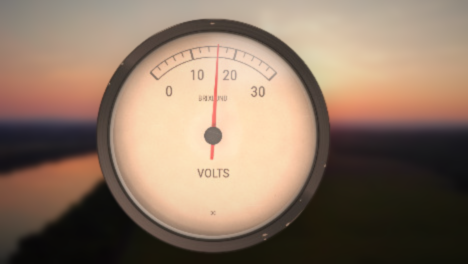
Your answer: 16 V
